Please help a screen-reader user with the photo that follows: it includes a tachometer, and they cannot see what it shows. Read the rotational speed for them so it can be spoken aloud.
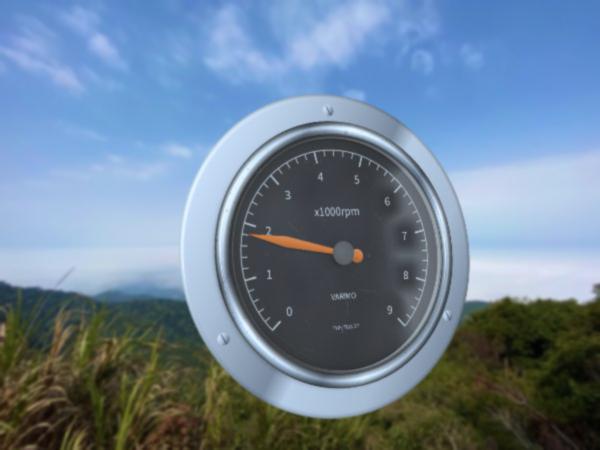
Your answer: 1800 rpm
